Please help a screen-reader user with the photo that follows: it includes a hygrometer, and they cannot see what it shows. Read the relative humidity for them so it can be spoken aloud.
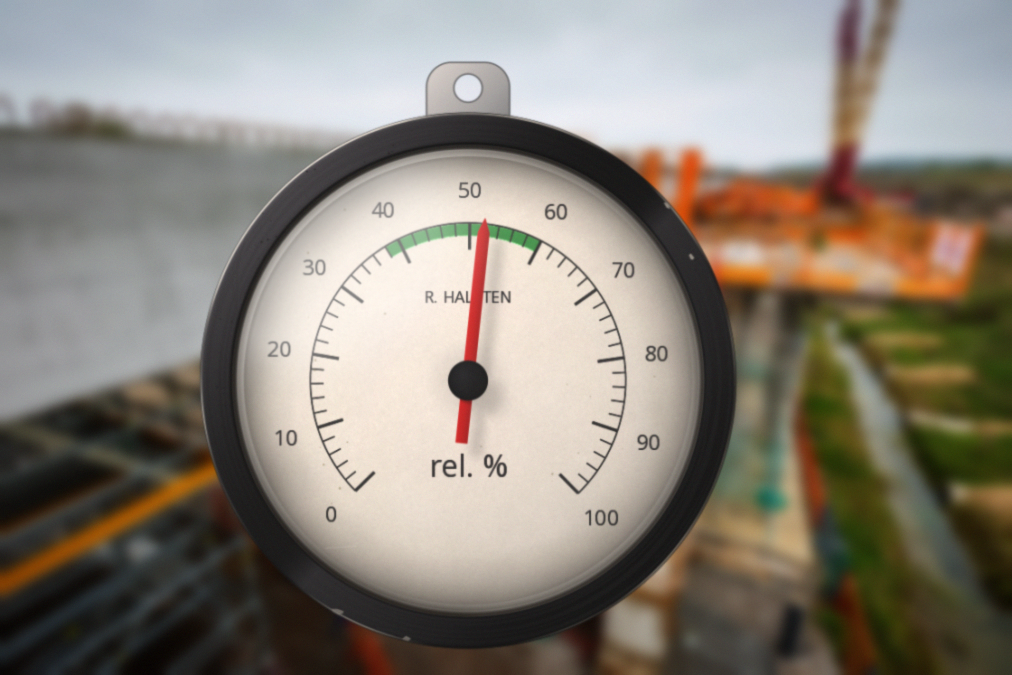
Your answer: 52 %
